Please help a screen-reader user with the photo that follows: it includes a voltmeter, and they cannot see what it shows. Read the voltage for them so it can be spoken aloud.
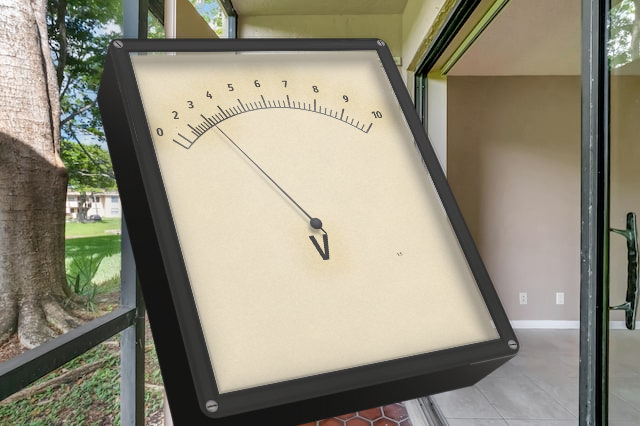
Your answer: 3 V
